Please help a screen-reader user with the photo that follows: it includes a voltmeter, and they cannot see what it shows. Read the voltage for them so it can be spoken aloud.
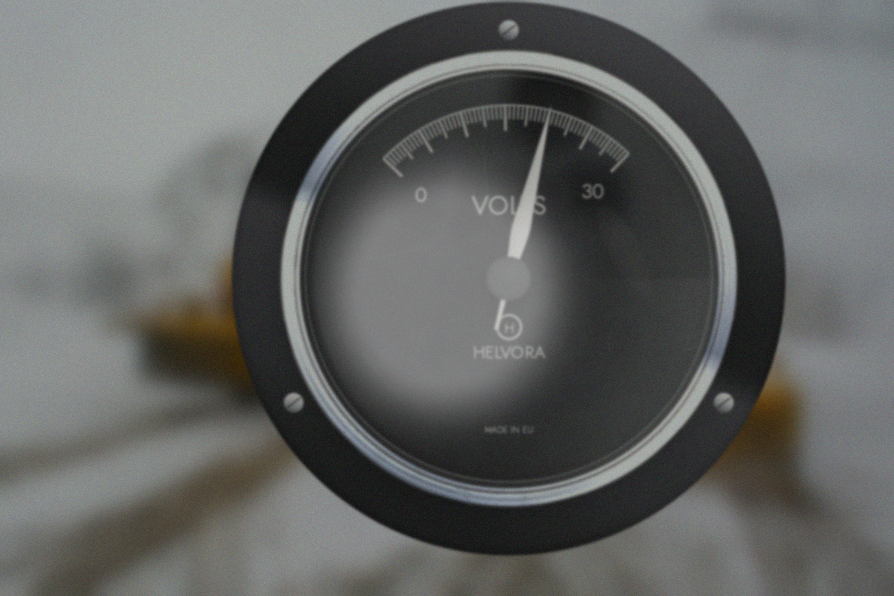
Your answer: 20 V
